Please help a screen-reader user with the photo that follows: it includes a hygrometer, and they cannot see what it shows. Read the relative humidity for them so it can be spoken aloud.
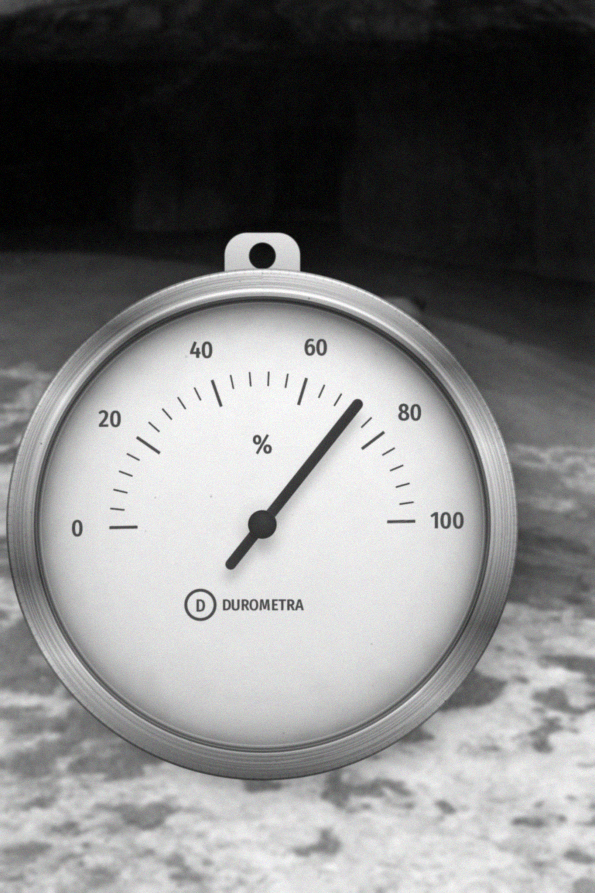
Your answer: 72 %
